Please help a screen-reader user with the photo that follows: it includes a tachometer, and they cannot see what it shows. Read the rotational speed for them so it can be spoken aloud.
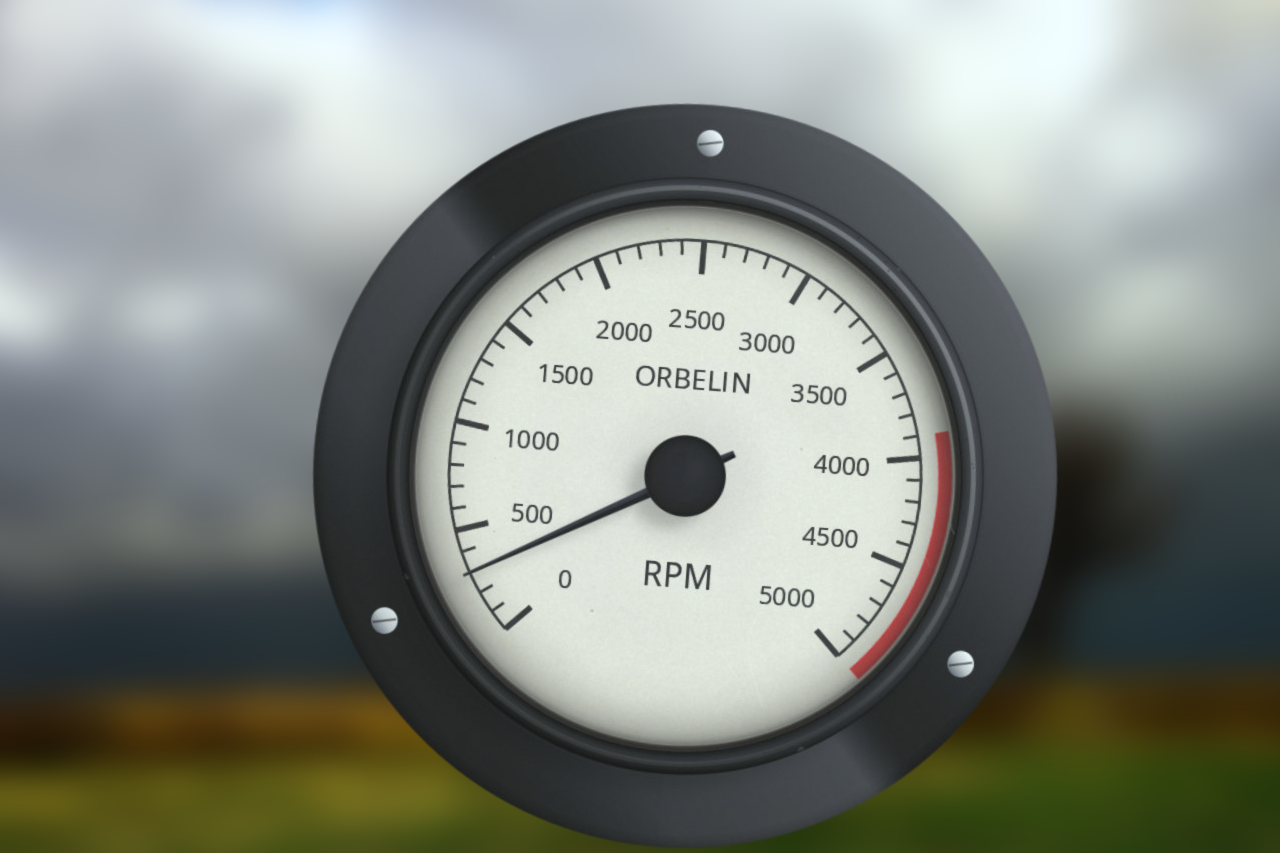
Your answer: 300 rpm
